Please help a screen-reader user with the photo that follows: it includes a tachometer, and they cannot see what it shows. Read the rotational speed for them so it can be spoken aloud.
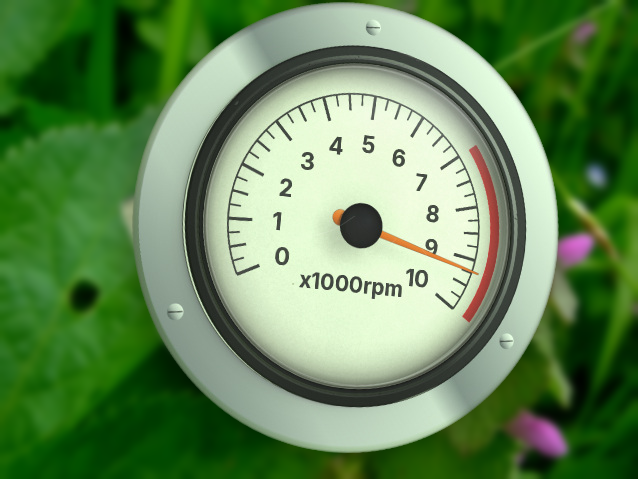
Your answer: 9250 rpm
